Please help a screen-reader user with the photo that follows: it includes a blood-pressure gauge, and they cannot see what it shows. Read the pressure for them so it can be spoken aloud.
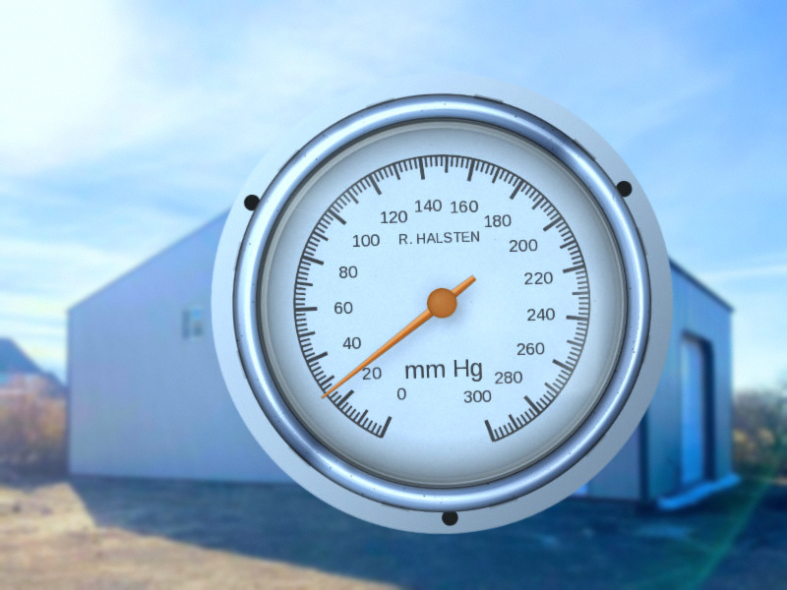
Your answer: 26 mmHg
